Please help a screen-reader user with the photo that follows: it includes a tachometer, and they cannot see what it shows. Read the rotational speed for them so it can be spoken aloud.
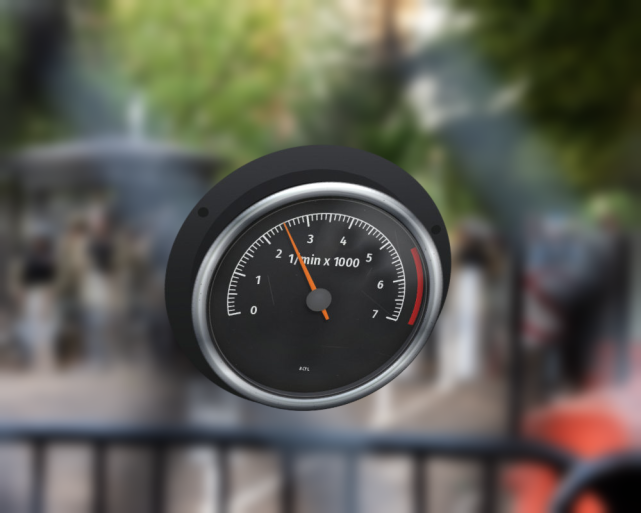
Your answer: 2500 rpm
